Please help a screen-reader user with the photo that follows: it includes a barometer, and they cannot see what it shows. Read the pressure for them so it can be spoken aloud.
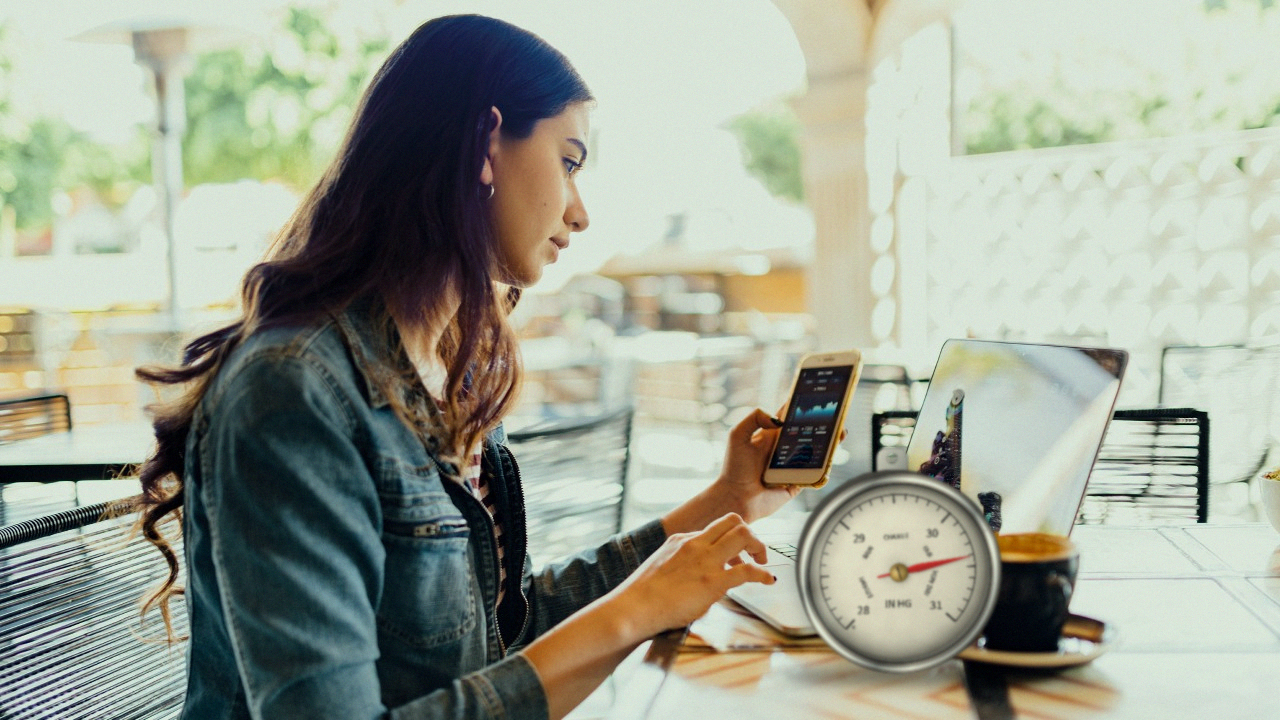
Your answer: 30.4 inHg
